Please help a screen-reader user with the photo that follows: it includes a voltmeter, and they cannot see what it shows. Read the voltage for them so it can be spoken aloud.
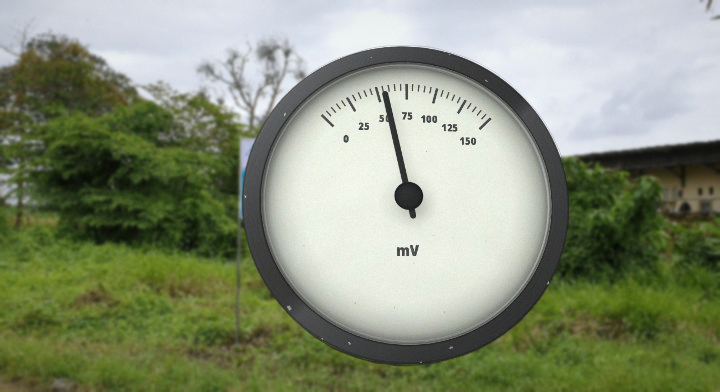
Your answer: 55 mV
